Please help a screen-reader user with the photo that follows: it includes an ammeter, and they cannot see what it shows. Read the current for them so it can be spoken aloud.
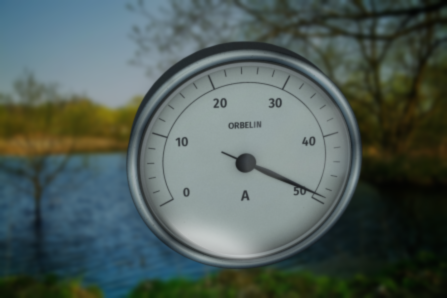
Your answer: 49 A
